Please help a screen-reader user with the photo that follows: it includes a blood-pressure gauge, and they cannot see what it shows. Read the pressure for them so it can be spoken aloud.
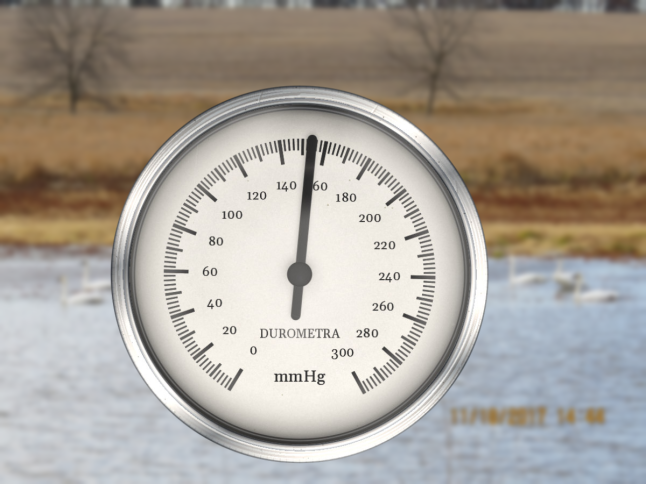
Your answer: 154 mmHg
